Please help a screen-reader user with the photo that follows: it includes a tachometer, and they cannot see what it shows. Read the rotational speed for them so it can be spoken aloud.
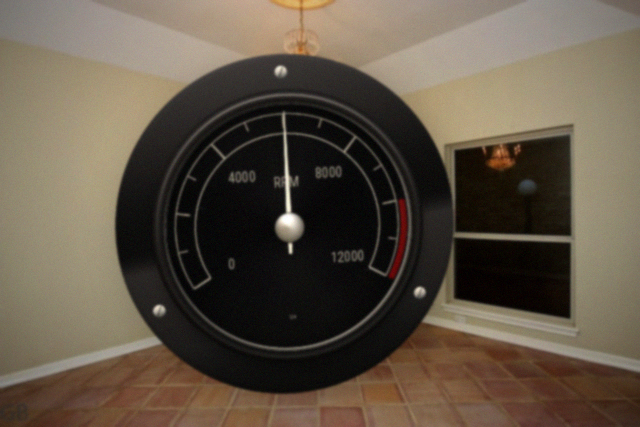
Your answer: 6000 rpm
